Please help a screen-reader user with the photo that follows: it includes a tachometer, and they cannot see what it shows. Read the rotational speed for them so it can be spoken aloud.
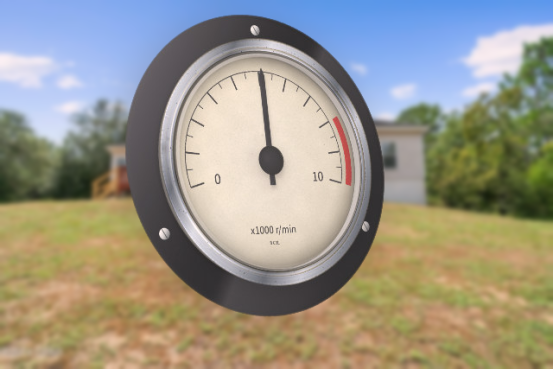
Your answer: 5000 rpm
